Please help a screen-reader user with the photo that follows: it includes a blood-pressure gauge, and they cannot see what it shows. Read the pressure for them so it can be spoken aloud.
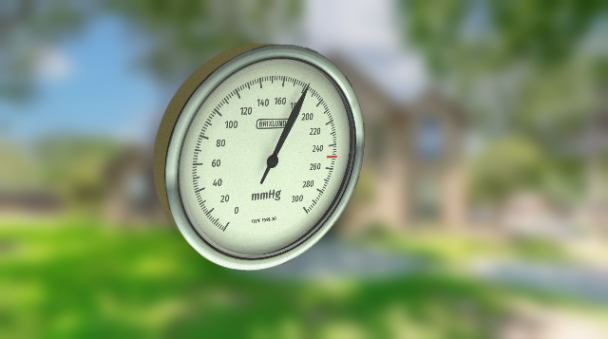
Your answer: 180 mmHg
